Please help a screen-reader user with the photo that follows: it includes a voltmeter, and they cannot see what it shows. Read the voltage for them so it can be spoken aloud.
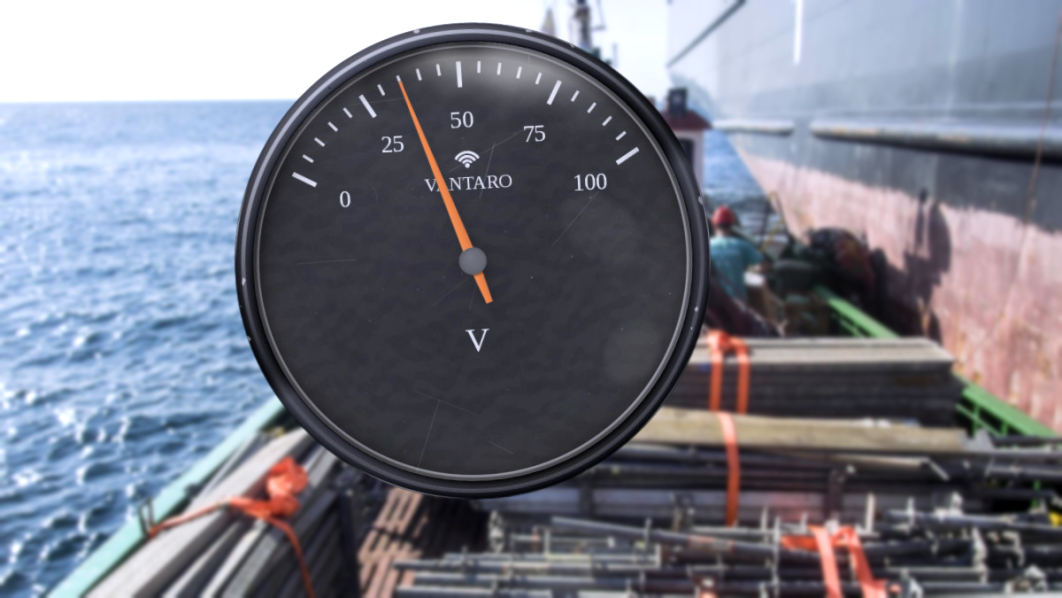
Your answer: 35 V
